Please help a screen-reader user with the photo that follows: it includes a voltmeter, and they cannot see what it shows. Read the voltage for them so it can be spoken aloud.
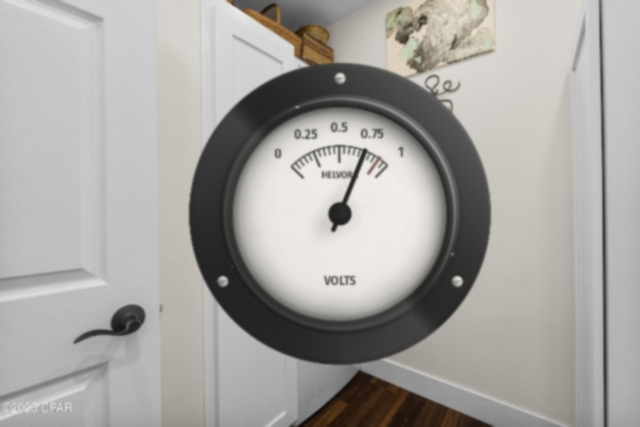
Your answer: 0.75 V
